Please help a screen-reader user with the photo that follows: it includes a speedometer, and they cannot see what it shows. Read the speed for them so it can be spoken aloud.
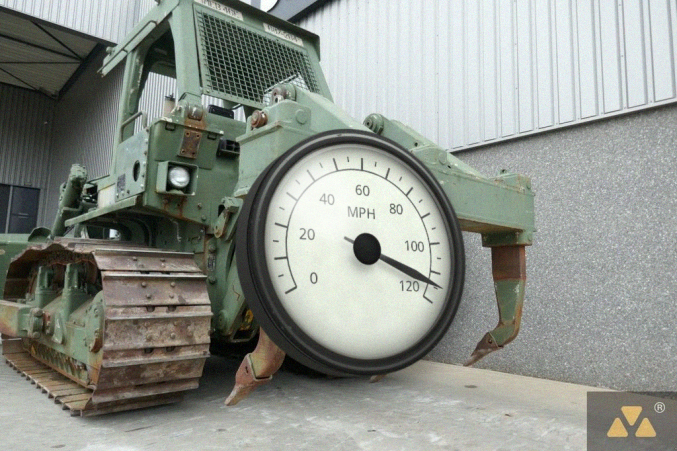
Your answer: 115 mph
